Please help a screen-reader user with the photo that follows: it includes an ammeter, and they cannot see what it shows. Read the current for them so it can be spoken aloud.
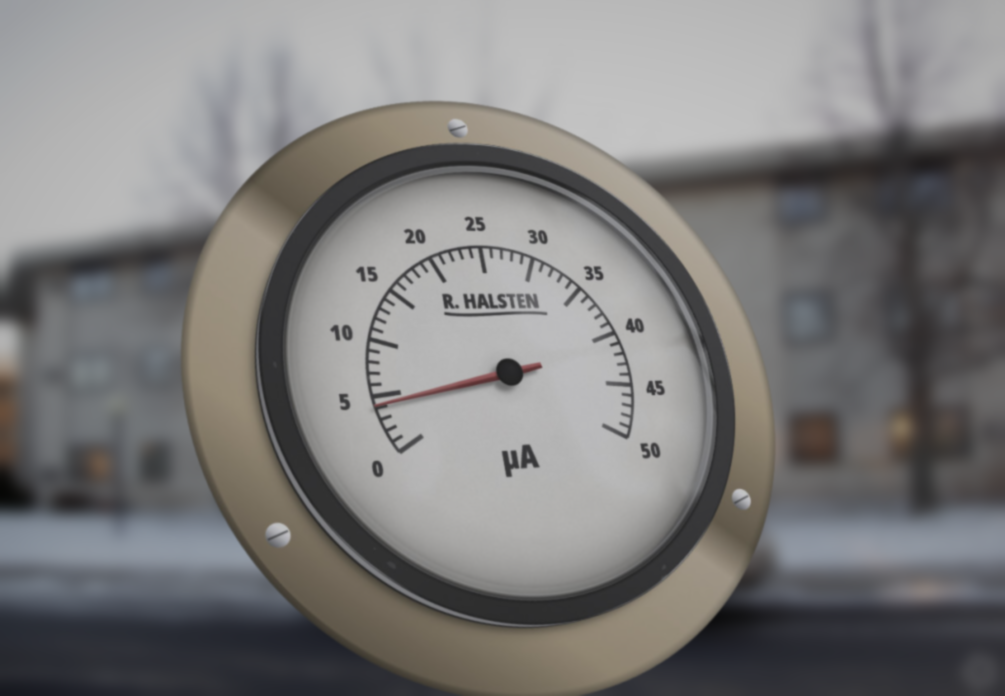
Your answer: 4 µA
